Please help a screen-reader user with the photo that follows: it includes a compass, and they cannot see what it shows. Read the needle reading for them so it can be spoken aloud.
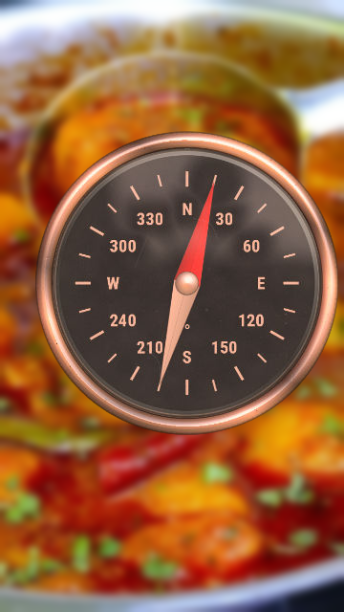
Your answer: 15 °
